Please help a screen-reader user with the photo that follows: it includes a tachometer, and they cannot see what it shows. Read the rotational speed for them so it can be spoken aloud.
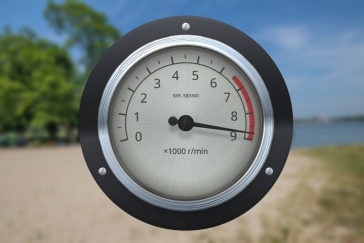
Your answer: 8750 rpm
